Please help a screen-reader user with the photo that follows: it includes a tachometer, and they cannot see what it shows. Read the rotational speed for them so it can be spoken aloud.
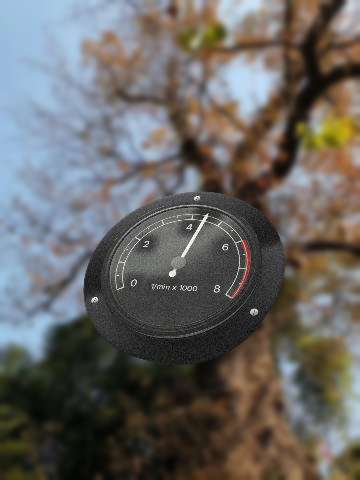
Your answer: 4500 rpm
